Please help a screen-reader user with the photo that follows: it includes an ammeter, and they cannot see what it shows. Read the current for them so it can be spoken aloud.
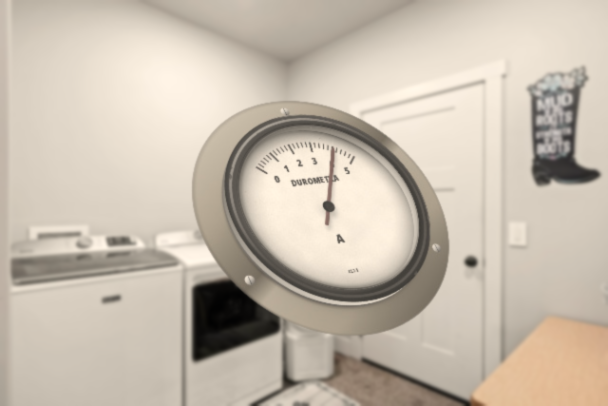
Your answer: 4 A
